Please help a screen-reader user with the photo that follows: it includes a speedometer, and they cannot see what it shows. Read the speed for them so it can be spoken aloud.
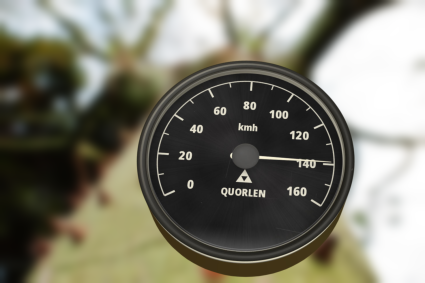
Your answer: 140 km/h
